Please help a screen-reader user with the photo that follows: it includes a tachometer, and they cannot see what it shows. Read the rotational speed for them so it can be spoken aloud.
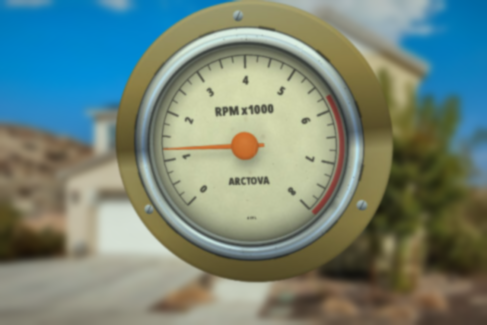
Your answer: 1250 rpm
